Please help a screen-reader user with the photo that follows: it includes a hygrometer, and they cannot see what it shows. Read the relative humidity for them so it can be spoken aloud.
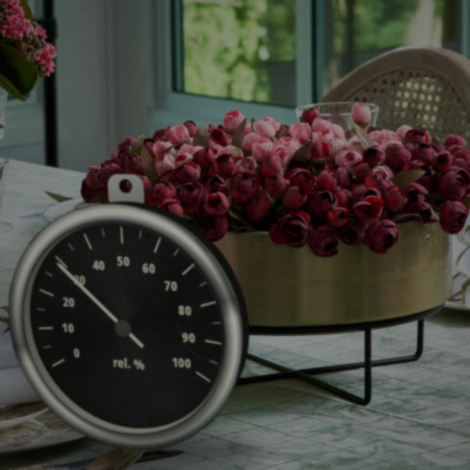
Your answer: 30 %
